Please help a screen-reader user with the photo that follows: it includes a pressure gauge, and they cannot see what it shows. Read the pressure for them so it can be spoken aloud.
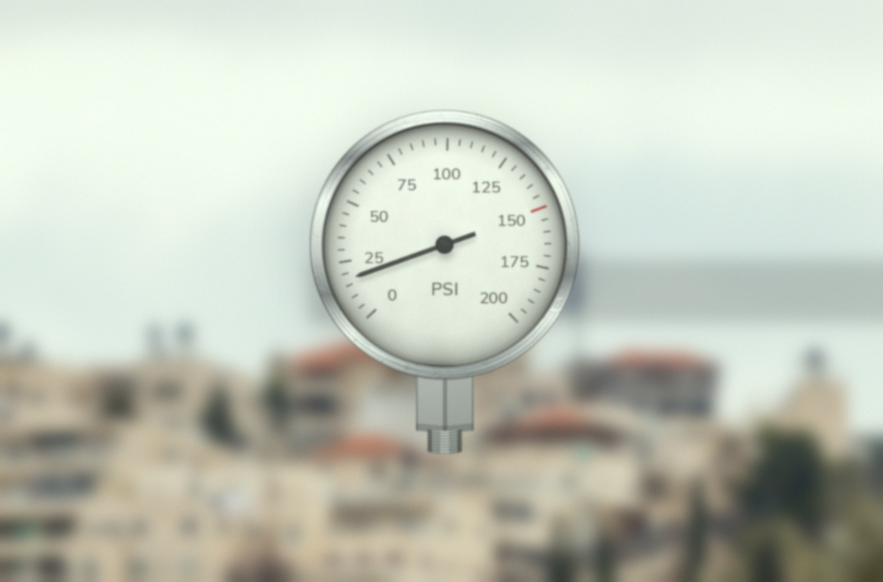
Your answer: 17.5 psi
